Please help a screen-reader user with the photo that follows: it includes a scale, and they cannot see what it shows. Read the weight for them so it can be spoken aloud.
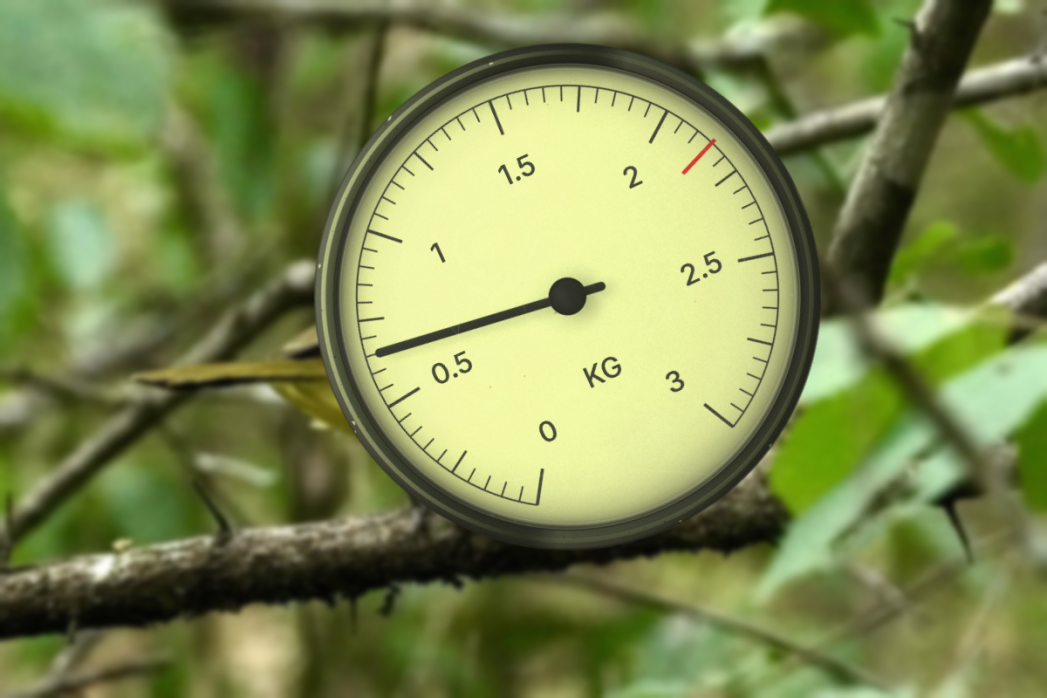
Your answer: 0.65 kg
